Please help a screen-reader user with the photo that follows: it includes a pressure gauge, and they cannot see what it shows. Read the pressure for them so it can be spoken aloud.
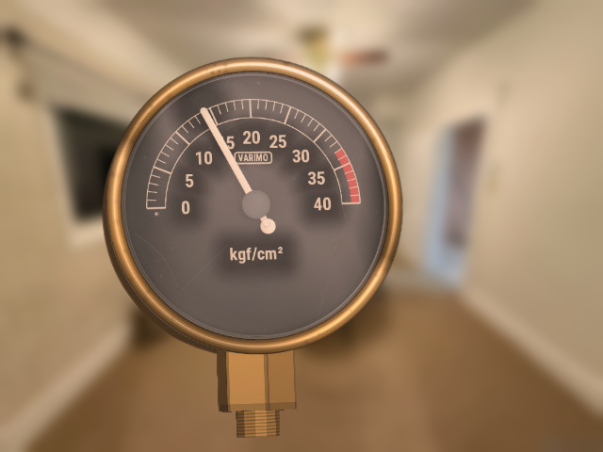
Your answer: 14 kg/cm²
